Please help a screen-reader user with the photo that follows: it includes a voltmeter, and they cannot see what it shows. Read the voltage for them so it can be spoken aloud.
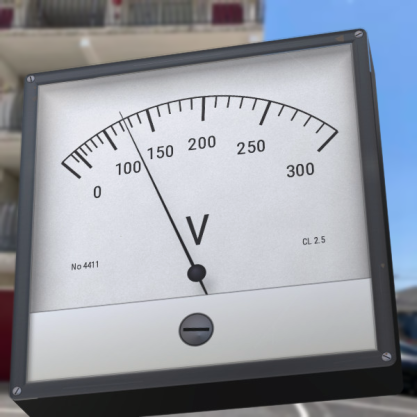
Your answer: 125 V
